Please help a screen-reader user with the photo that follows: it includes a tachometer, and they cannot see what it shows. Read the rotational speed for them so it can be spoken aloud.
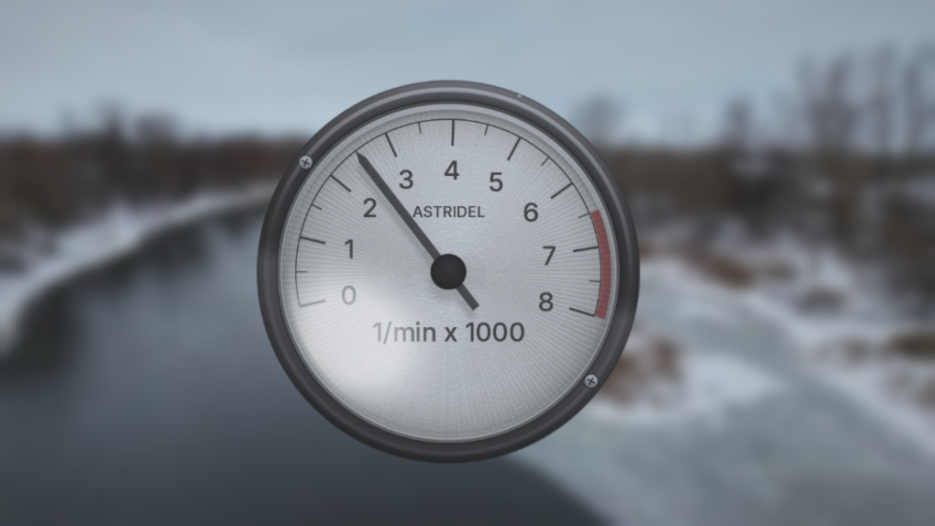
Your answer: 2500 rpm
